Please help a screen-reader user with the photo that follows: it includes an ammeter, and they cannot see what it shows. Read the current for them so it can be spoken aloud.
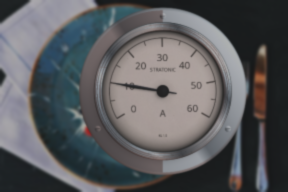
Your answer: 10 A
